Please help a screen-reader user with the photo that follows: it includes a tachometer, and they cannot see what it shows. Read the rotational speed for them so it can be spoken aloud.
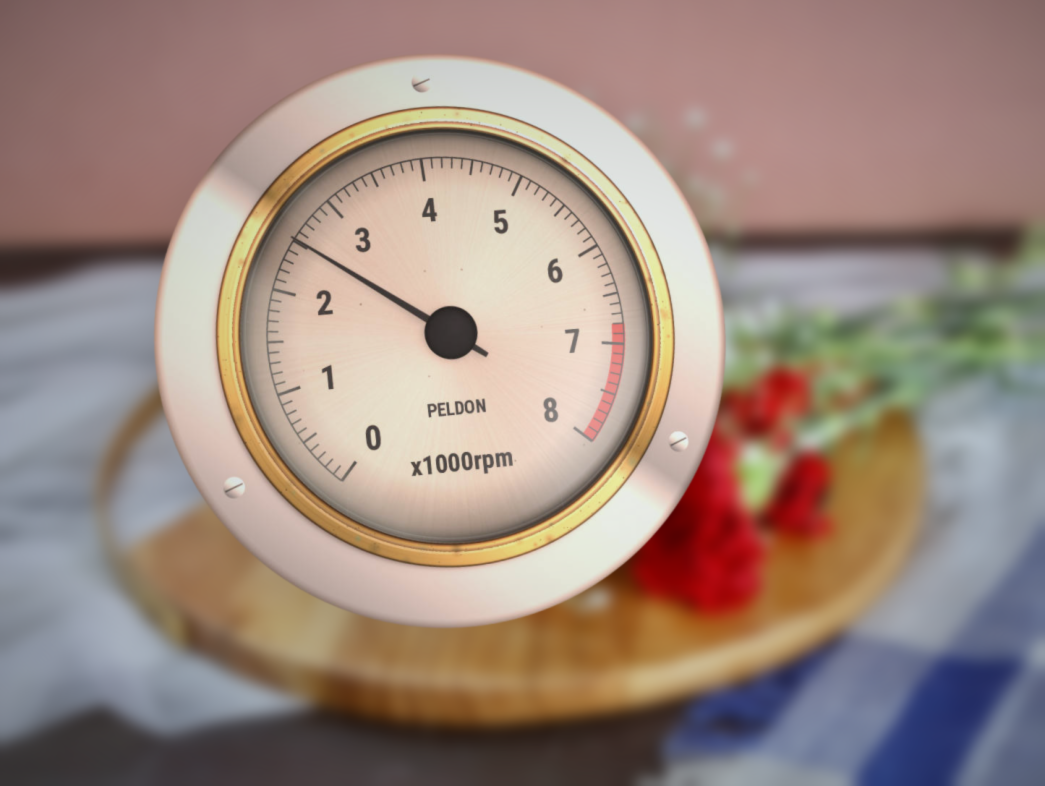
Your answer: 2500 rpm
